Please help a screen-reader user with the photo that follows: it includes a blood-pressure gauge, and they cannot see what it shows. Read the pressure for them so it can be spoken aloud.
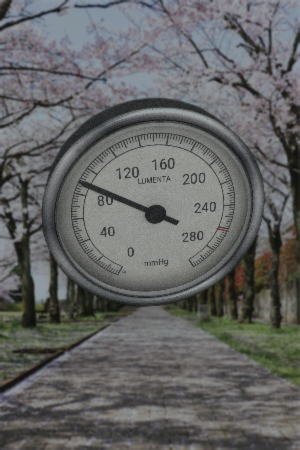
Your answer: 90 mmHg
